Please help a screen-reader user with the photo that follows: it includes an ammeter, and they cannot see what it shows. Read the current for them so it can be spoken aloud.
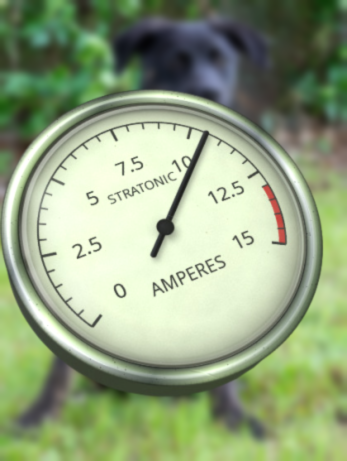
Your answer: 10.5 A
